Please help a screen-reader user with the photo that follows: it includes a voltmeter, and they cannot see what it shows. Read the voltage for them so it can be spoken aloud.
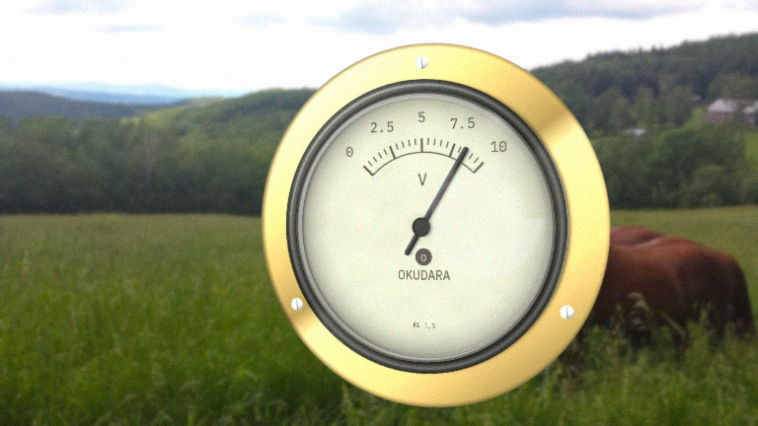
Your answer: 8.5 V
